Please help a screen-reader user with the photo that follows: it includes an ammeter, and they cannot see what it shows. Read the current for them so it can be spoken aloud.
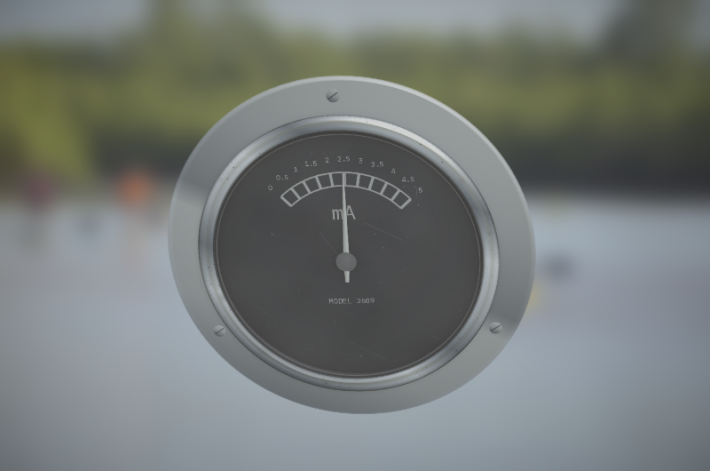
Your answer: 2.5 mA
